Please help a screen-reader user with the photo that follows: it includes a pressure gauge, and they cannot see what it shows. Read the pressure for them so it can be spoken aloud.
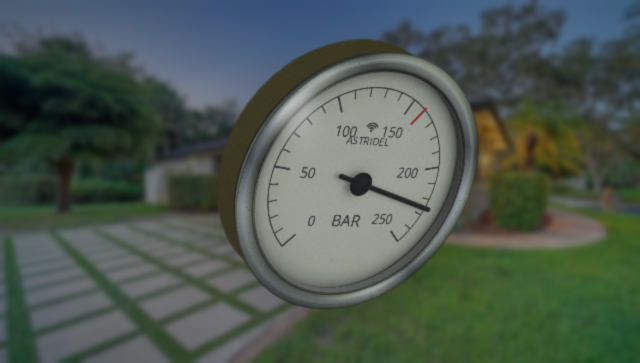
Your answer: 225 bar
